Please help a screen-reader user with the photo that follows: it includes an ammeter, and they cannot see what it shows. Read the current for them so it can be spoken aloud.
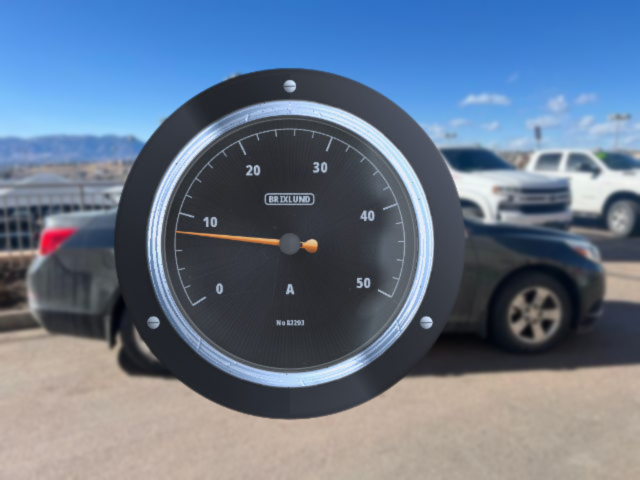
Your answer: 8 A
